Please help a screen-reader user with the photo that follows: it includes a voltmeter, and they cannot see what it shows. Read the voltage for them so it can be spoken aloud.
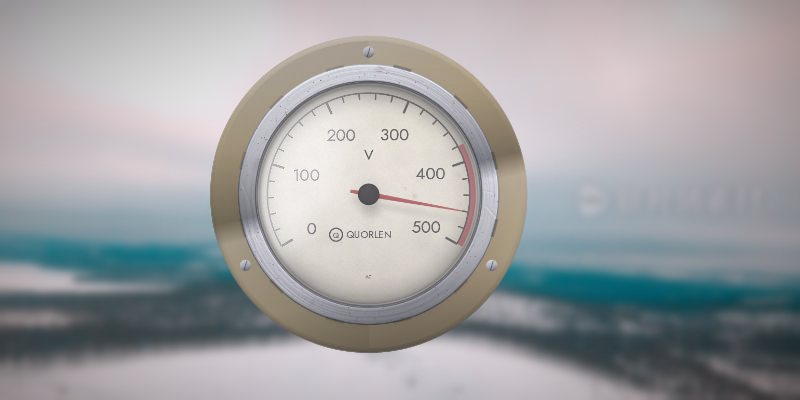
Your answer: 460 V
